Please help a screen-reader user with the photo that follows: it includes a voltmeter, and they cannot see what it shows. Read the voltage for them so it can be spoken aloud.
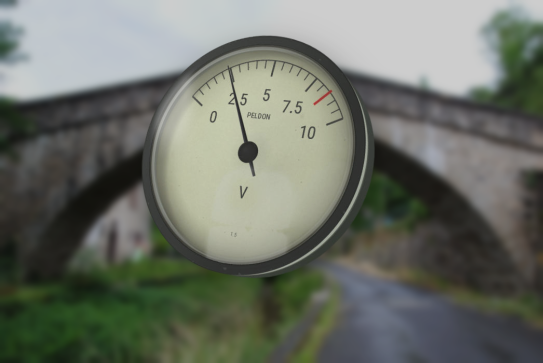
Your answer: 2.5 V
